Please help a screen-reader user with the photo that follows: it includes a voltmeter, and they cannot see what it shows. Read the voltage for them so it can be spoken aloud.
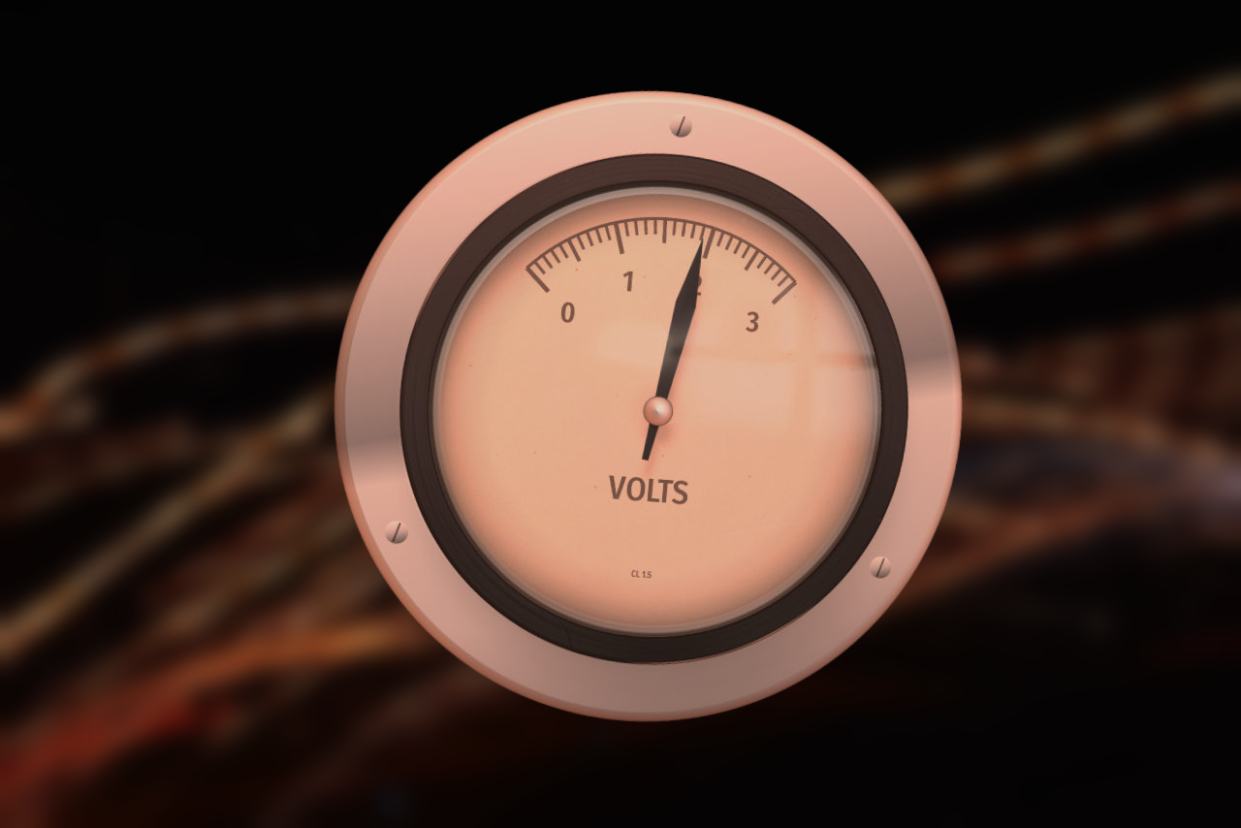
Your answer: 1.9 V
